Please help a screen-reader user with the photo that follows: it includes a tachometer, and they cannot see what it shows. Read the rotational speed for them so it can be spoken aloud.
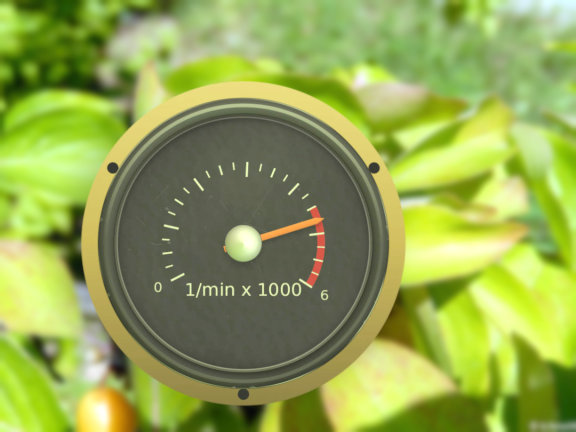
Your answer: 4750 rpm
